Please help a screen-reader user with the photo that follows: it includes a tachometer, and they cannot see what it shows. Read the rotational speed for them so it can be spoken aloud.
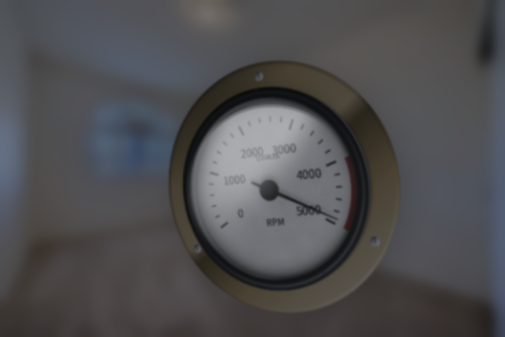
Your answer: 4900 rpm
